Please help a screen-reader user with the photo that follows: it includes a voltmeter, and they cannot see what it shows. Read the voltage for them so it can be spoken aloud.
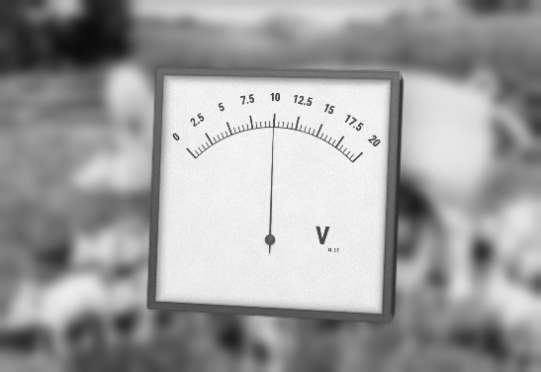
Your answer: 10 V
